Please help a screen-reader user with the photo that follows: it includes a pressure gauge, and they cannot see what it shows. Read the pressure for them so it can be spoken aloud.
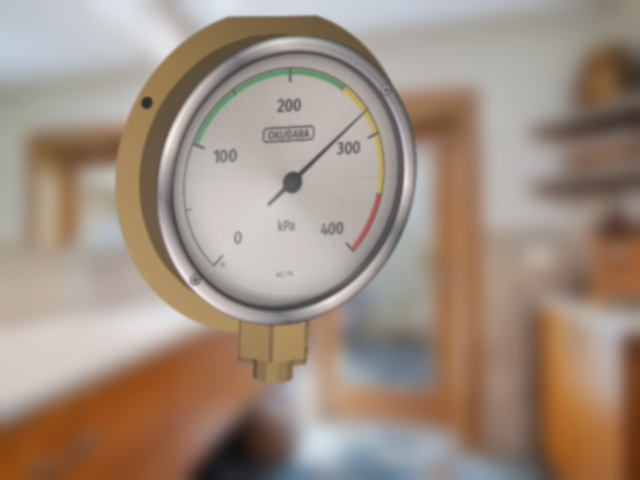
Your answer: 275 kPa
